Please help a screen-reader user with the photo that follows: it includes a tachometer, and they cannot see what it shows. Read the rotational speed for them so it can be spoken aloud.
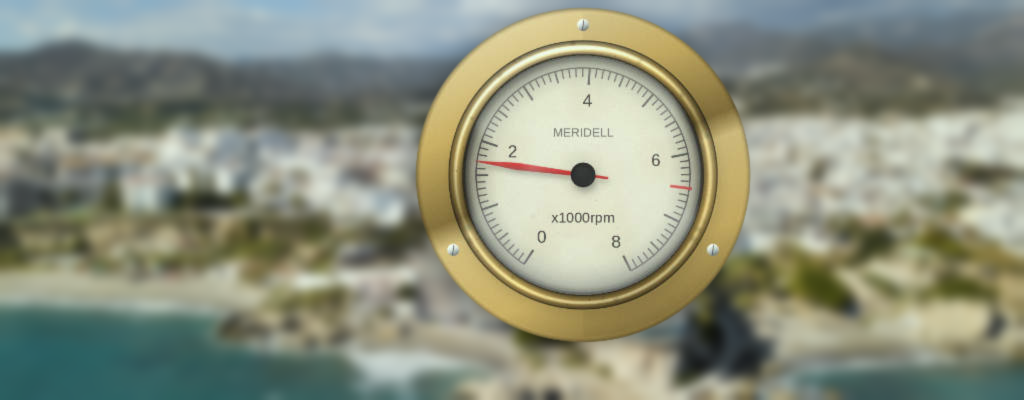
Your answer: 1700 rpm
